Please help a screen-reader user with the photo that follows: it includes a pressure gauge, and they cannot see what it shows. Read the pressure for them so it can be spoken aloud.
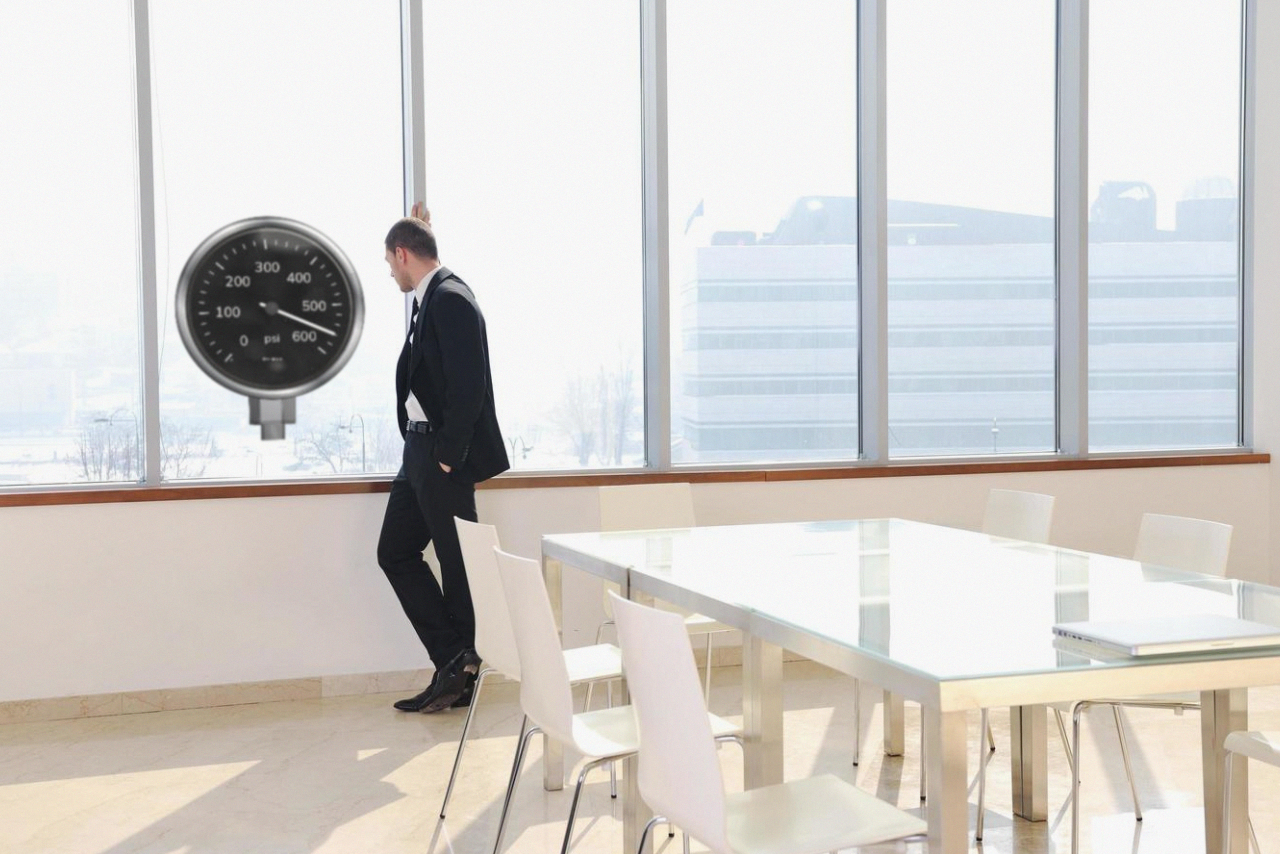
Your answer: 560 psi
